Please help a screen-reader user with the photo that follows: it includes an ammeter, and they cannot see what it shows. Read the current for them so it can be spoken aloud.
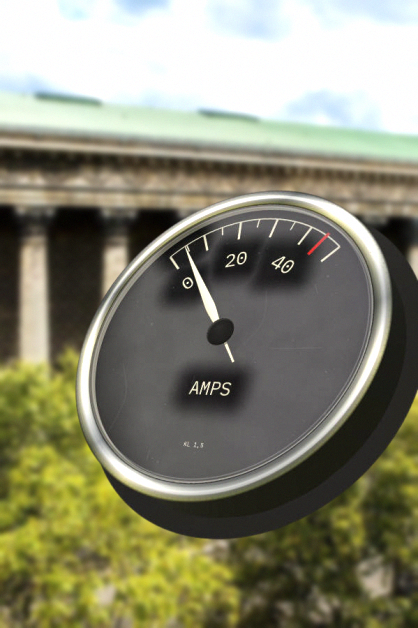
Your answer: 5 A
